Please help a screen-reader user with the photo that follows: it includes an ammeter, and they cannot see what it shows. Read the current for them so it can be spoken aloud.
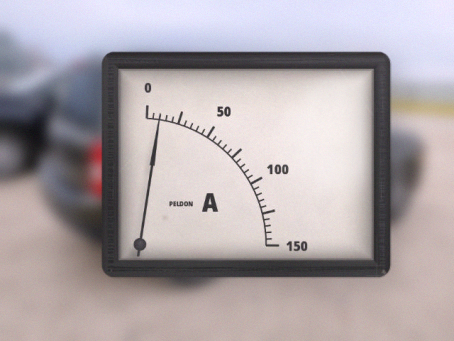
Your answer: 10 A
